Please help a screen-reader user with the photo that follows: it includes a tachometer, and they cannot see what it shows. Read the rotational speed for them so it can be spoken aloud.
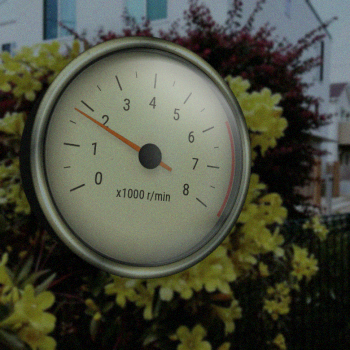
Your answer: 1750 rpm
